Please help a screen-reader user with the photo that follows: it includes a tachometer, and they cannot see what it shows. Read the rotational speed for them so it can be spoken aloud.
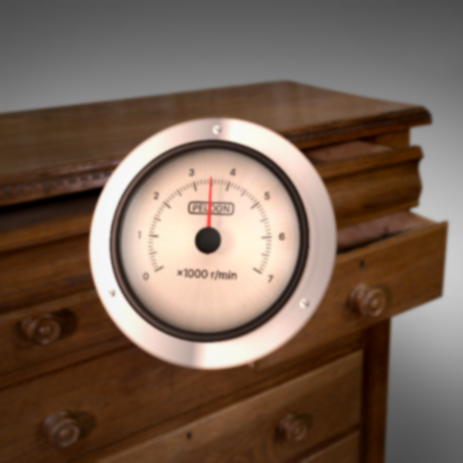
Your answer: 3500 rpm
